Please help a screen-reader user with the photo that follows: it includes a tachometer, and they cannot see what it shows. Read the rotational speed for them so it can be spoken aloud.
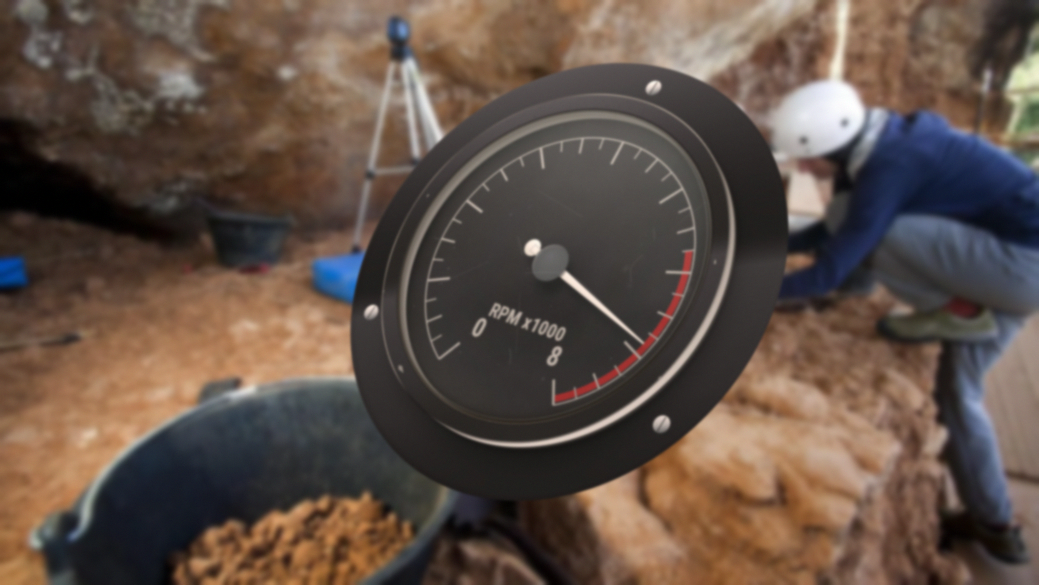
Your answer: 6875 rpm
